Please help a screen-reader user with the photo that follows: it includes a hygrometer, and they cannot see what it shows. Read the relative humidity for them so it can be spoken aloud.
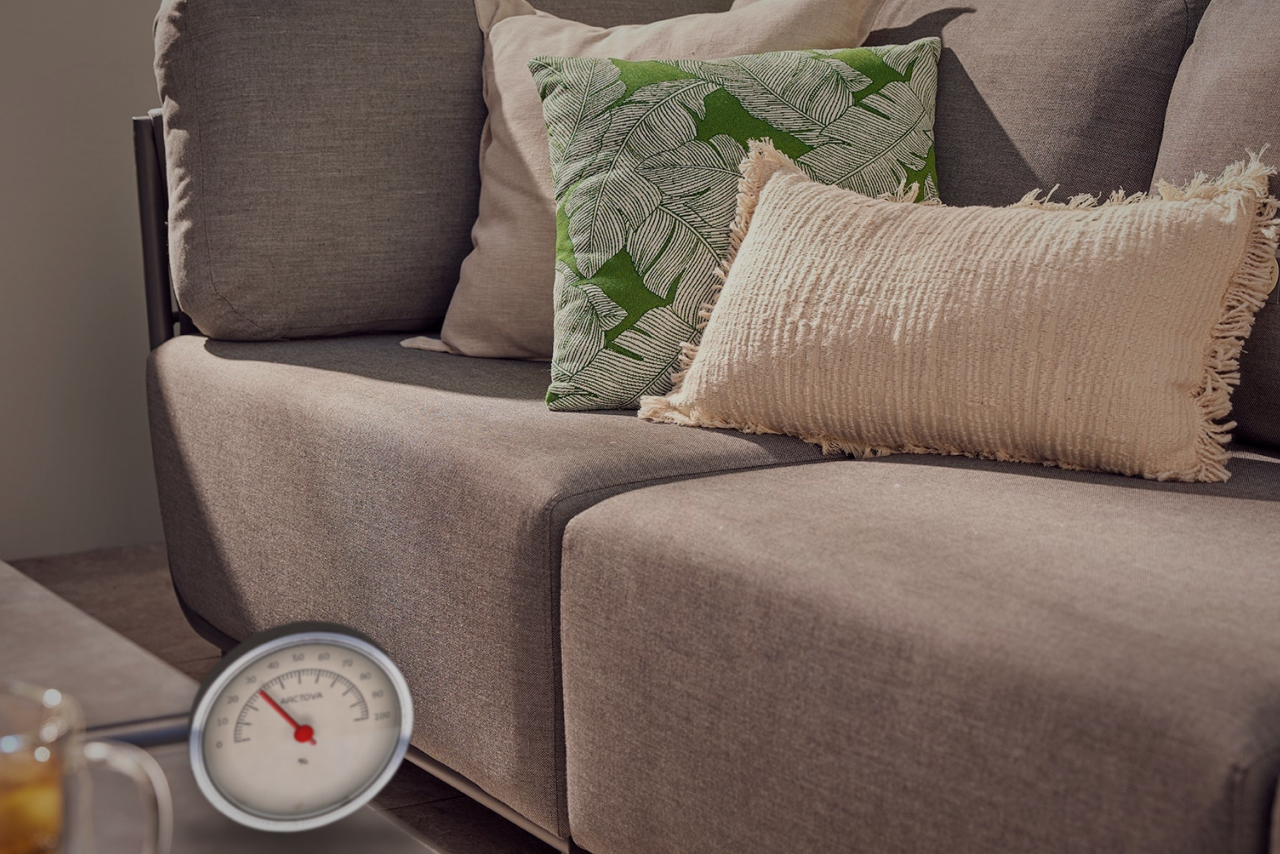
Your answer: 30 %
